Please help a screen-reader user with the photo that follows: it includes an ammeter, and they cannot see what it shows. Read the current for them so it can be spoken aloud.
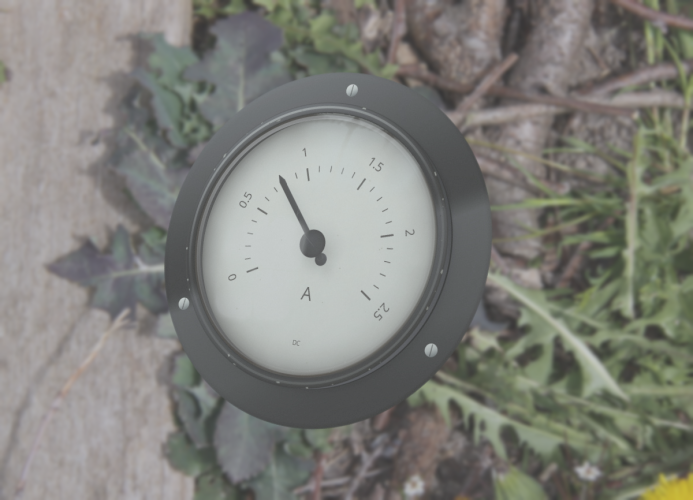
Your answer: 0.8 A
